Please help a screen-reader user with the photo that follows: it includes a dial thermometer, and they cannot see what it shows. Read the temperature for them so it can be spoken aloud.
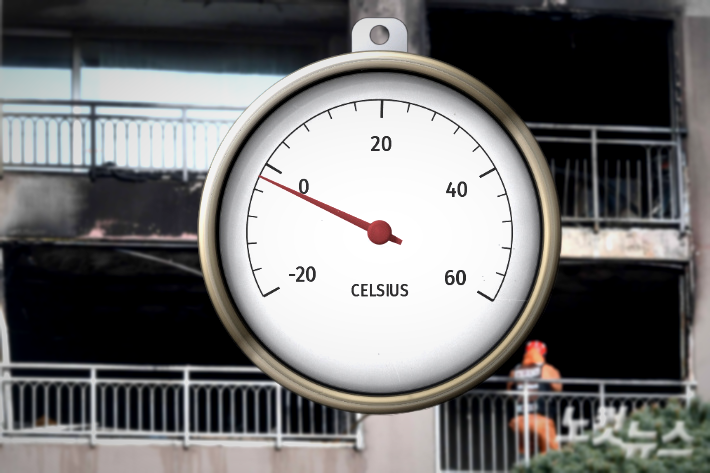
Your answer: -2 °C
